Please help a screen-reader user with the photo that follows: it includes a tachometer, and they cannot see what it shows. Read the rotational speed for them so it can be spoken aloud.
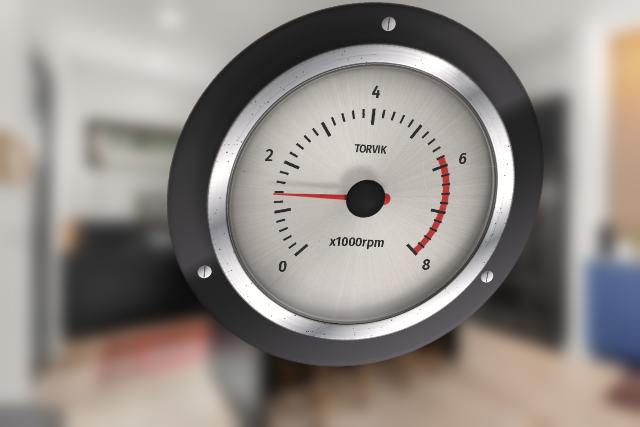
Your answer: 1400 rpm
